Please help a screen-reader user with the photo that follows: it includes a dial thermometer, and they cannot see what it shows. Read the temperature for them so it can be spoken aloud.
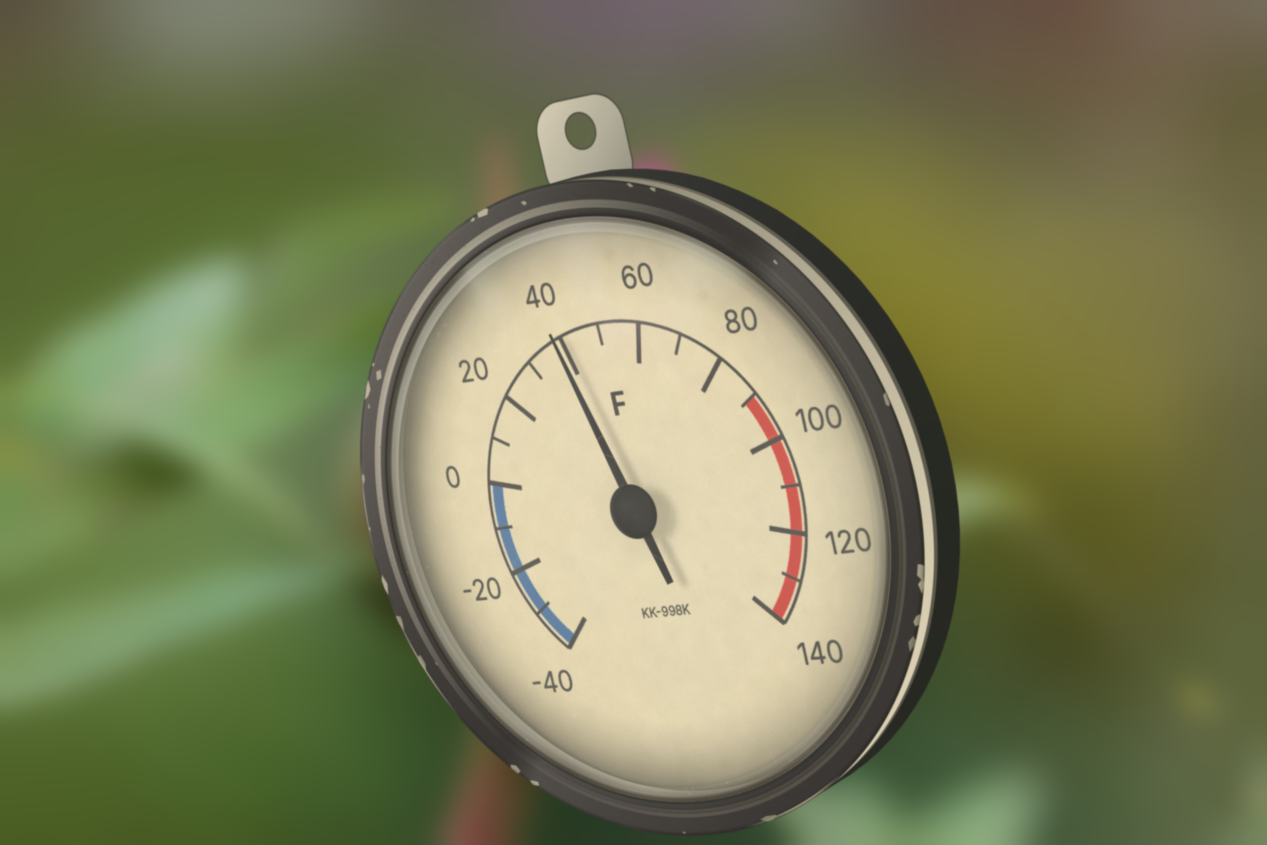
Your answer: 40 °F
